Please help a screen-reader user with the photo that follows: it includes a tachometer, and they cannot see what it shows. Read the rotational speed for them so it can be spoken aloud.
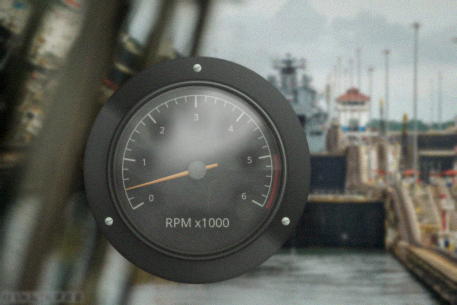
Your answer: 400 rpm
